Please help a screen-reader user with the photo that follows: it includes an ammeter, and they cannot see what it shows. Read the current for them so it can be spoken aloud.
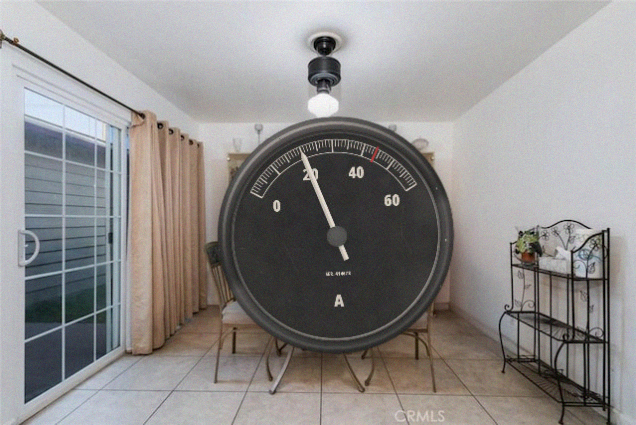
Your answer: 20 A
